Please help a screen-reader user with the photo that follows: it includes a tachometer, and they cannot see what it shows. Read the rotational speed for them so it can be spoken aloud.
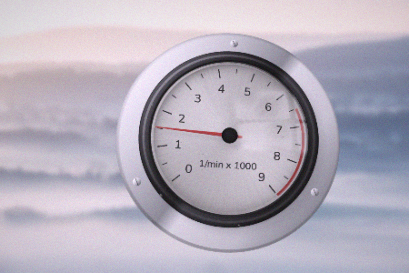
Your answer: 1500 rpm
